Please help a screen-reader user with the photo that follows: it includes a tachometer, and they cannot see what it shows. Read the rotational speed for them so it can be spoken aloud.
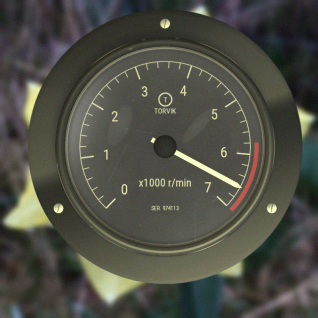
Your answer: 6600 rpm
